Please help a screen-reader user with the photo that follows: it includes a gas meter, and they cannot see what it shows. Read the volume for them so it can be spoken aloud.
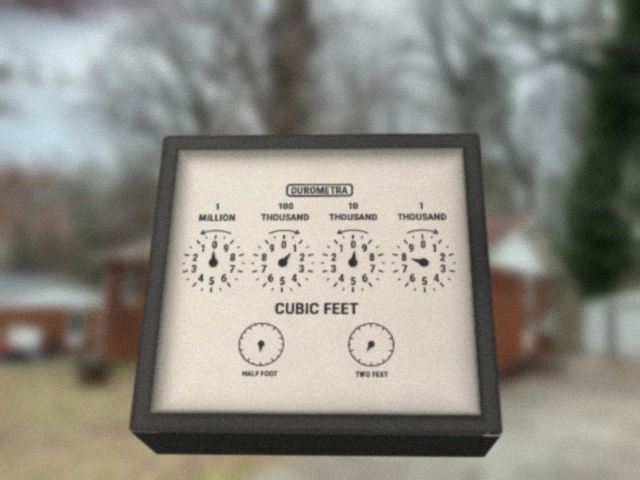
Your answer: 9800 ft³
